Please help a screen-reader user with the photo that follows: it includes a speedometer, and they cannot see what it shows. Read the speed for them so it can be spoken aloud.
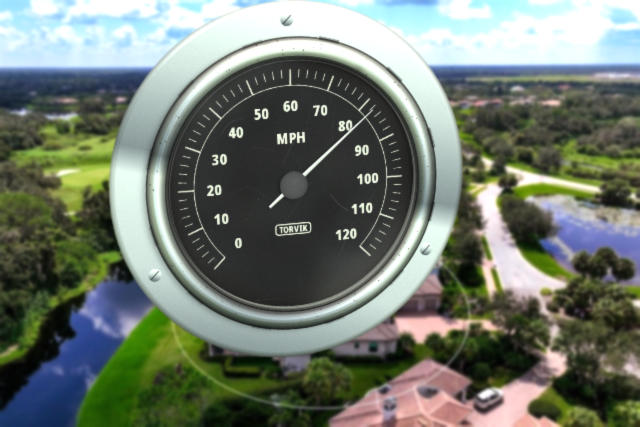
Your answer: 82 mph
